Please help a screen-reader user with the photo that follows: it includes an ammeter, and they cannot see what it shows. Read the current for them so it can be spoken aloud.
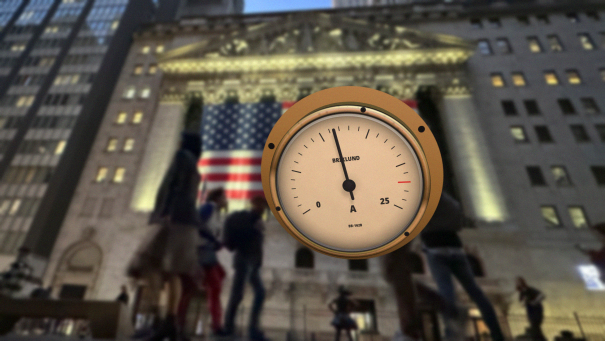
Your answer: 11.5 A
